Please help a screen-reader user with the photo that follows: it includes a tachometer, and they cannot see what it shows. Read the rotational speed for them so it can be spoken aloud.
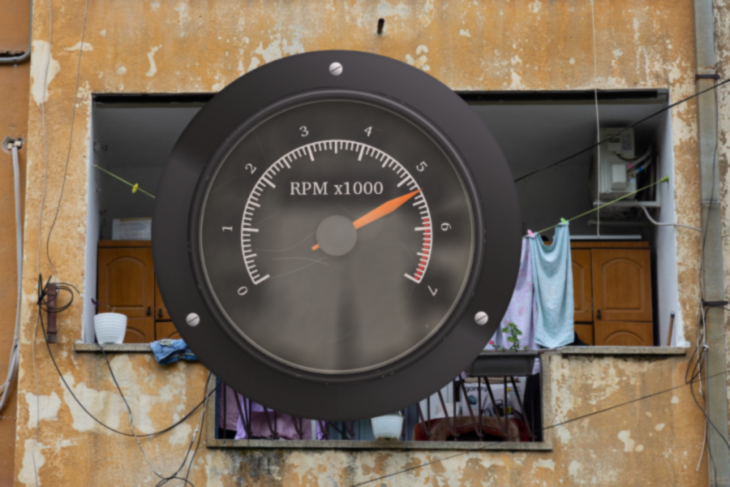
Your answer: 5300 rpm
